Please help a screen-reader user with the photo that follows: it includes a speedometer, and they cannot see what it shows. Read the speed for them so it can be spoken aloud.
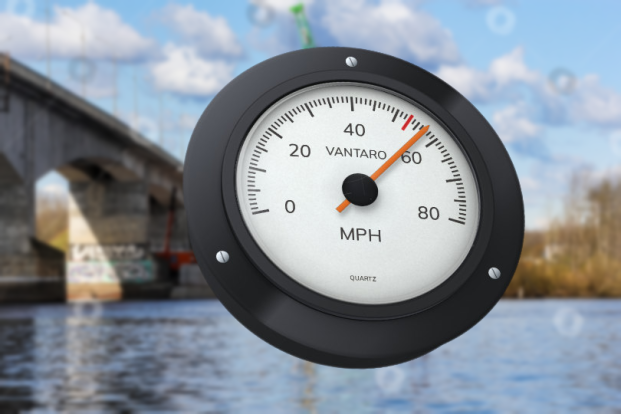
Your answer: 57 mph
